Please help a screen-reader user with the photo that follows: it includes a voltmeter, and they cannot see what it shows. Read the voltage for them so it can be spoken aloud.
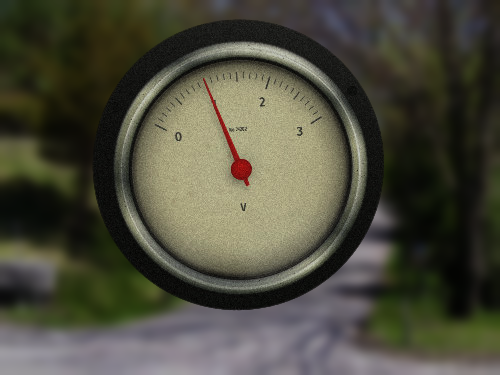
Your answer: 1 V
